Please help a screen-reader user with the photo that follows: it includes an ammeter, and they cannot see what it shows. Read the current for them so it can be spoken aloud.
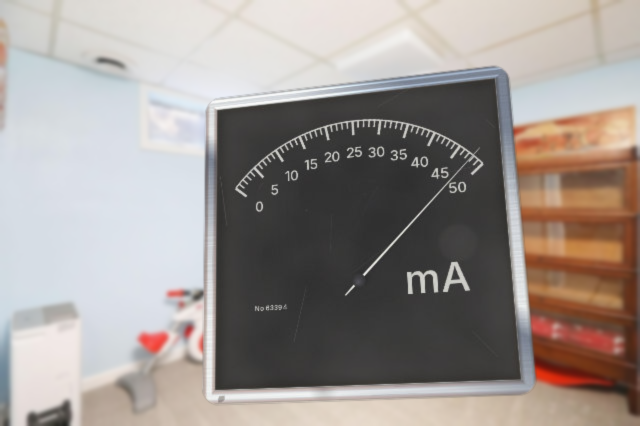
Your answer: 48 mA
